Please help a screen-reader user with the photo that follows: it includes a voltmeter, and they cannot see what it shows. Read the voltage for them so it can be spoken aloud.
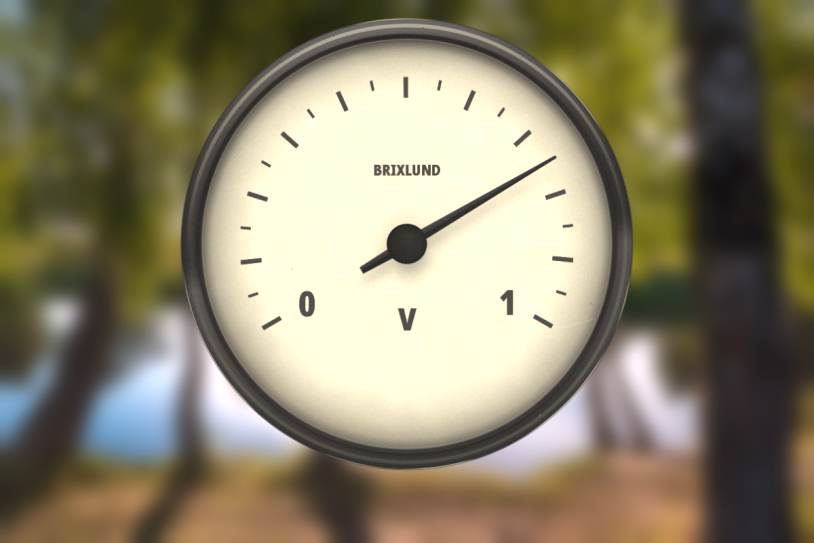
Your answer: 0.75 V
